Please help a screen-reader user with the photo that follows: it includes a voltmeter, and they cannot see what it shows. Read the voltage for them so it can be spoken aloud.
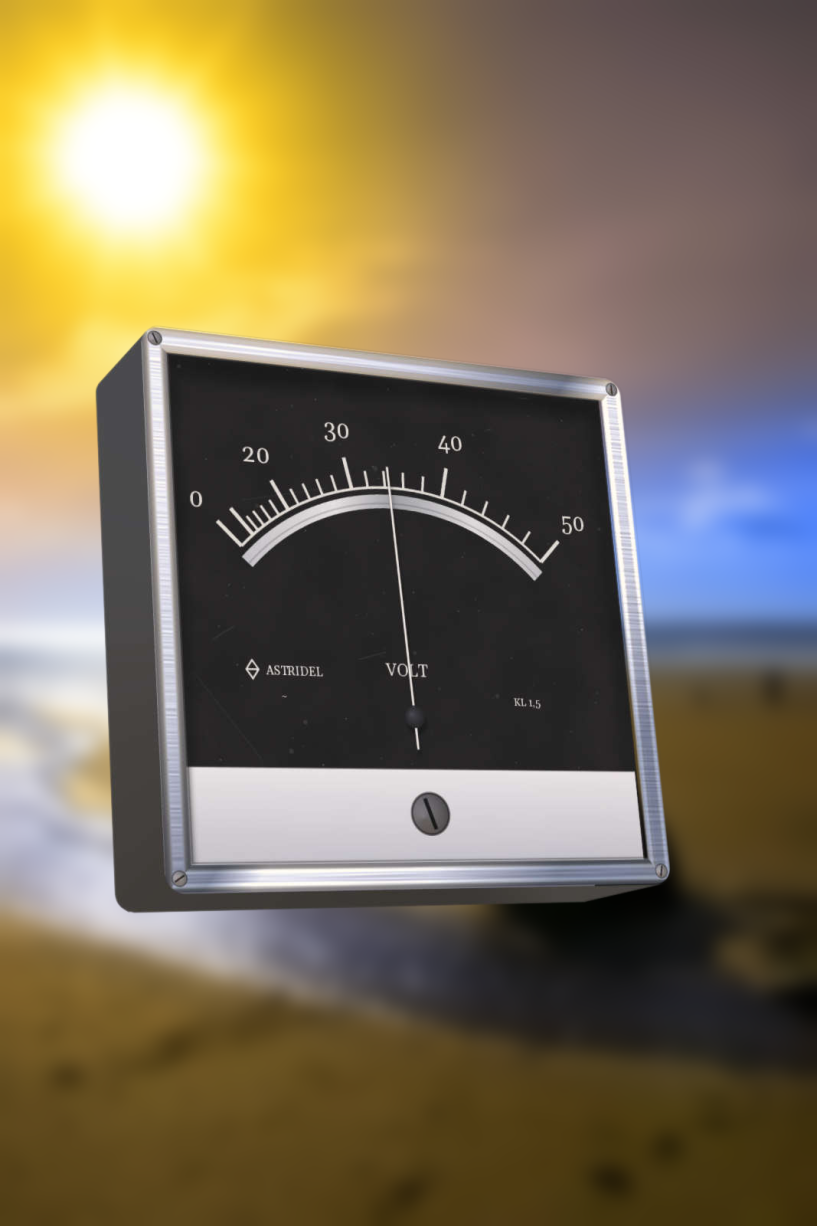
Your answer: 34 V
